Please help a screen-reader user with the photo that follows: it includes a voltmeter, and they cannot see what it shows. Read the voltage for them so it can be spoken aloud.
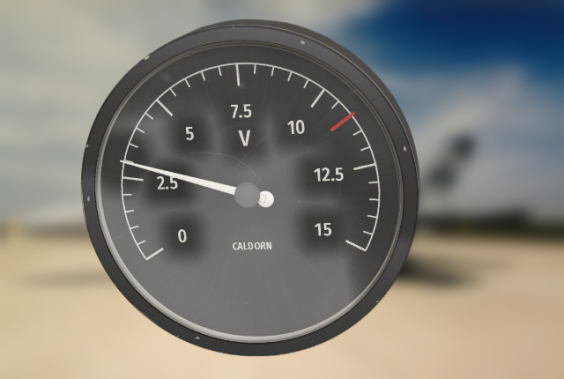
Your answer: 3 V
